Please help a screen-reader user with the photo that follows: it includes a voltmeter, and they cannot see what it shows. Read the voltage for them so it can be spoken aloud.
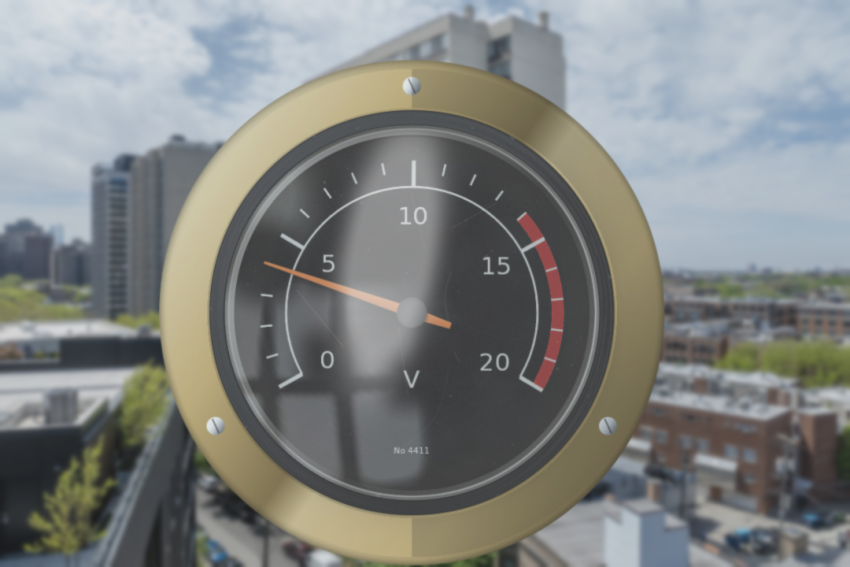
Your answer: 4 V
